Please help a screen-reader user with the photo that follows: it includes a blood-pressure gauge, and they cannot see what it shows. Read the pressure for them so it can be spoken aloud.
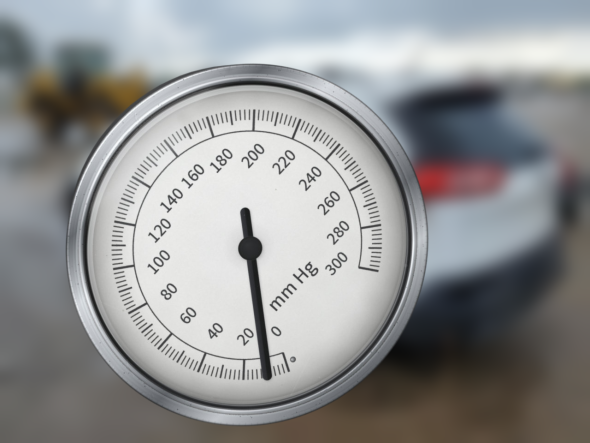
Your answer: 10 mmHg
